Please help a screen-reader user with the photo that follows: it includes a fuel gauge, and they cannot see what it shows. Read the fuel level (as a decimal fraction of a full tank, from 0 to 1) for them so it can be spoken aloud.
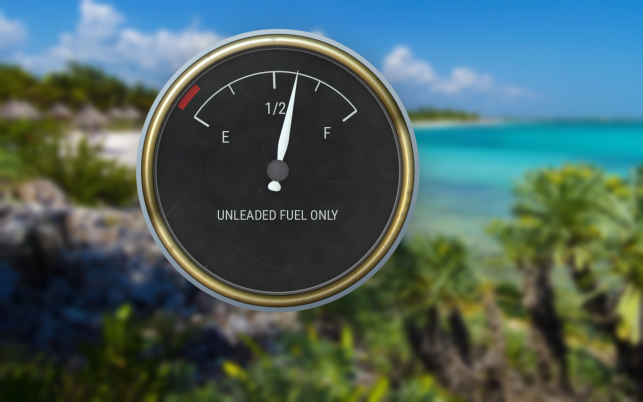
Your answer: 0.625
